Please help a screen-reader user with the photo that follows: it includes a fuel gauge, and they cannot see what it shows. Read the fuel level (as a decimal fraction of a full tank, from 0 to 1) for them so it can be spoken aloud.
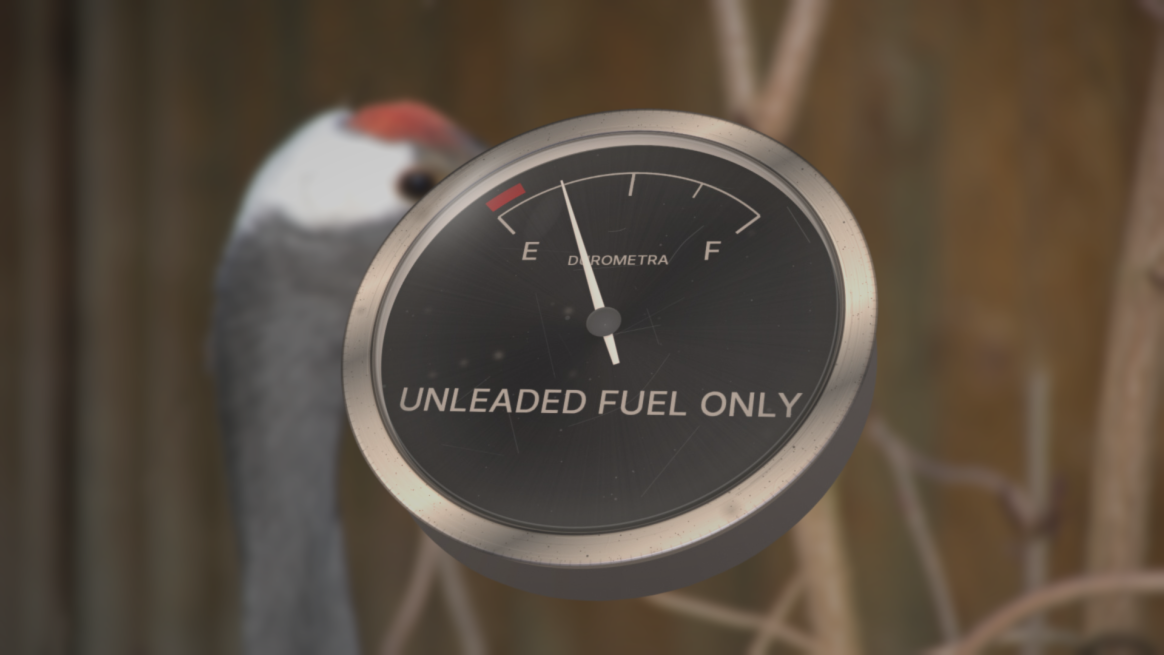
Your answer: 0.25
